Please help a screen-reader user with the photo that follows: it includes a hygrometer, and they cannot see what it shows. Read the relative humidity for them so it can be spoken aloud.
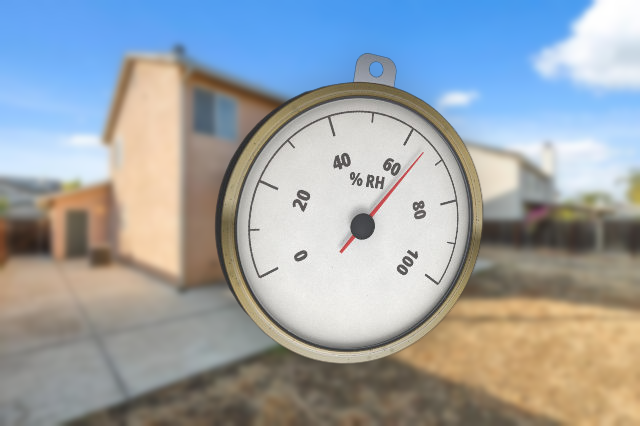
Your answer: 65 %
